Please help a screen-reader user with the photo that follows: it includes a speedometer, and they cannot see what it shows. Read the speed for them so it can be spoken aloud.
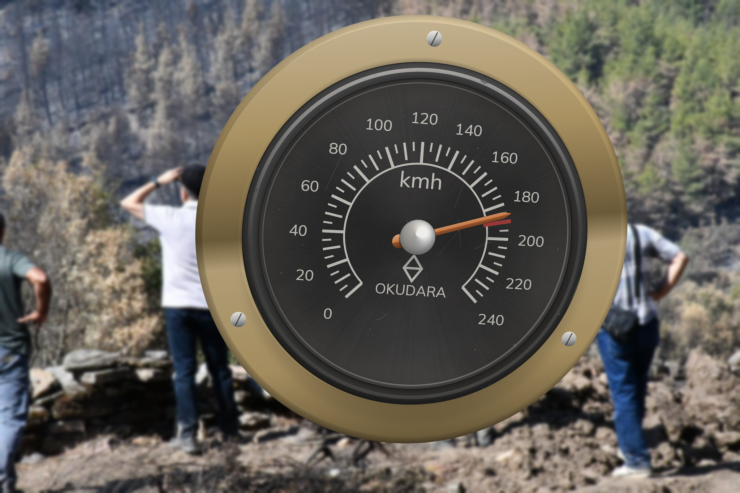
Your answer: 185 km/h
